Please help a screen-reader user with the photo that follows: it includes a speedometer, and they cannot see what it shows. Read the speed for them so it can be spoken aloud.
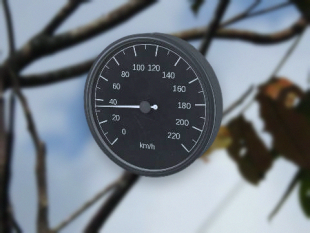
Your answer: 35 km/h
